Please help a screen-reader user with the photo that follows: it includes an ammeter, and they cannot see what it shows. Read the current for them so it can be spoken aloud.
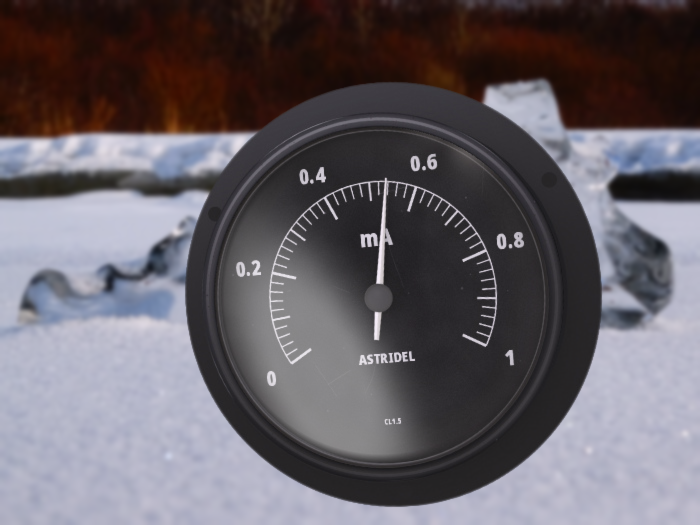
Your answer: 0.54 mA
